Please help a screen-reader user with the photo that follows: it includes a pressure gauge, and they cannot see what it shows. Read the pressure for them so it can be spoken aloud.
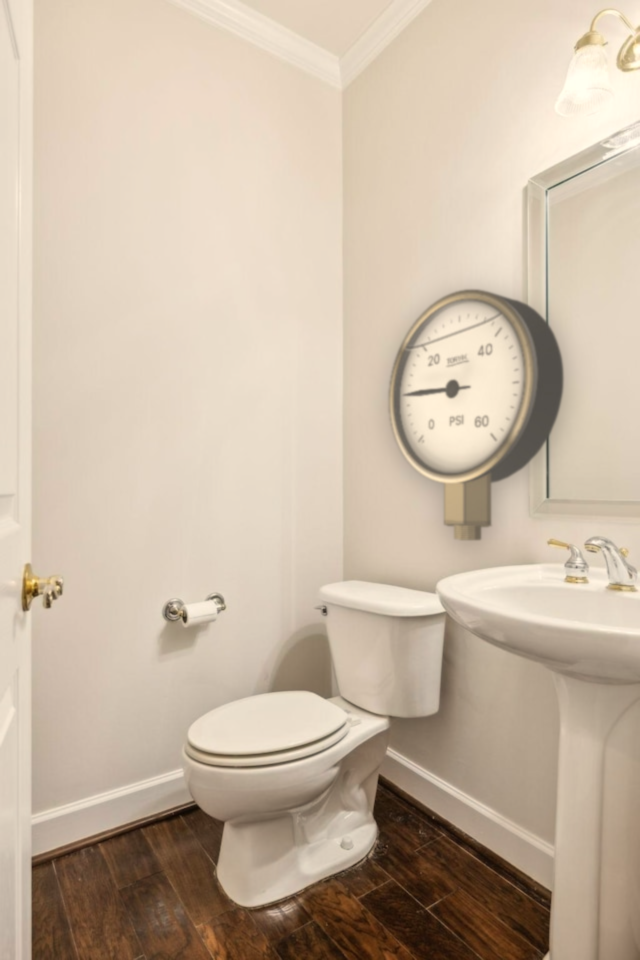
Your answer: 10 psi
